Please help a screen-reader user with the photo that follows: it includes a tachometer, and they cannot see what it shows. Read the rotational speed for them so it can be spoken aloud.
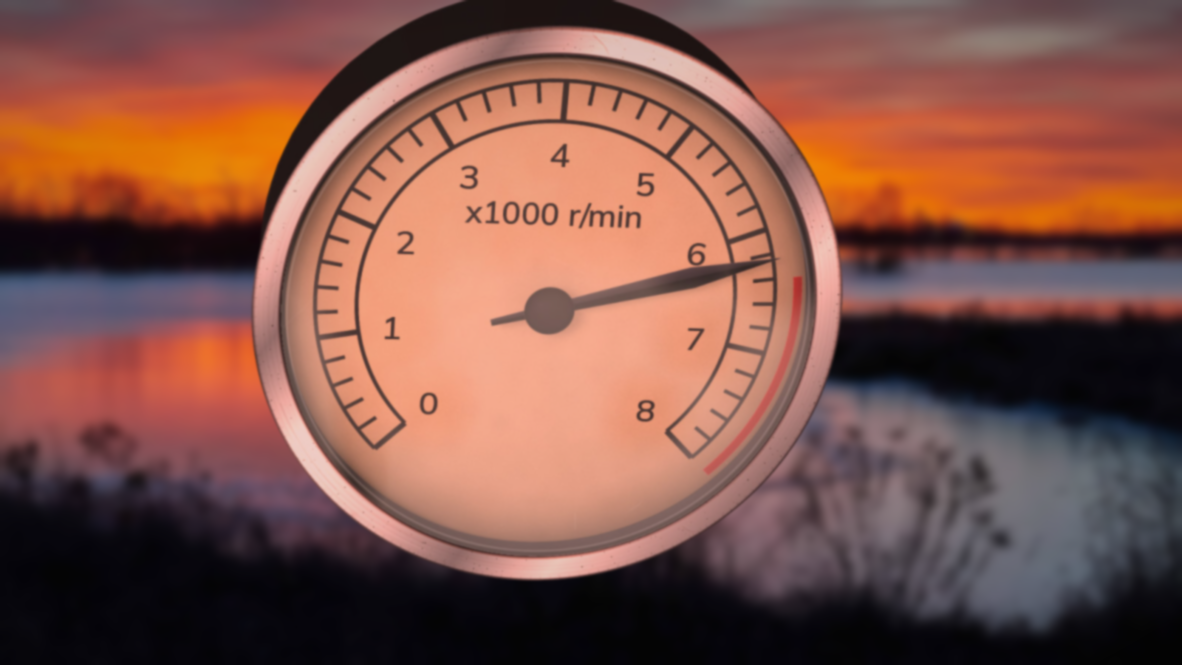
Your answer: 6200 rpm
